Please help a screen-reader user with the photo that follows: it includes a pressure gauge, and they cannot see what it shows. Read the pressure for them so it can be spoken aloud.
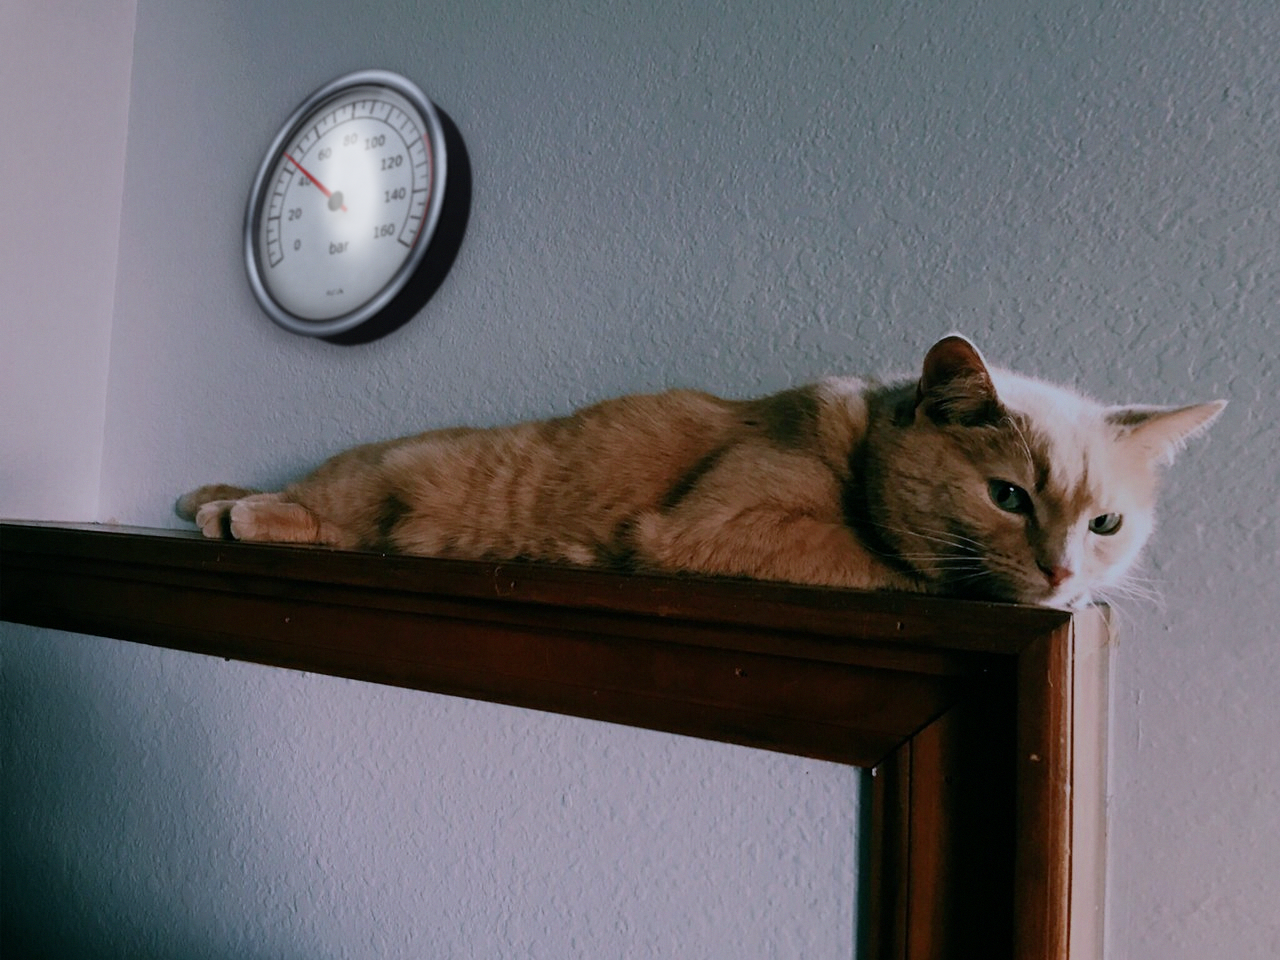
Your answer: 45 bar
